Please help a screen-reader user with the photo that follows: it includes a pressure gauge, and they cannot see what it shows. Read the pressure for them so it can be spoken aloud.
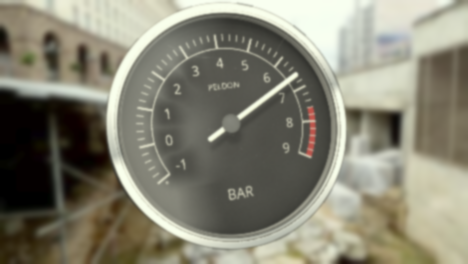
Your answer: 6.6 bar
